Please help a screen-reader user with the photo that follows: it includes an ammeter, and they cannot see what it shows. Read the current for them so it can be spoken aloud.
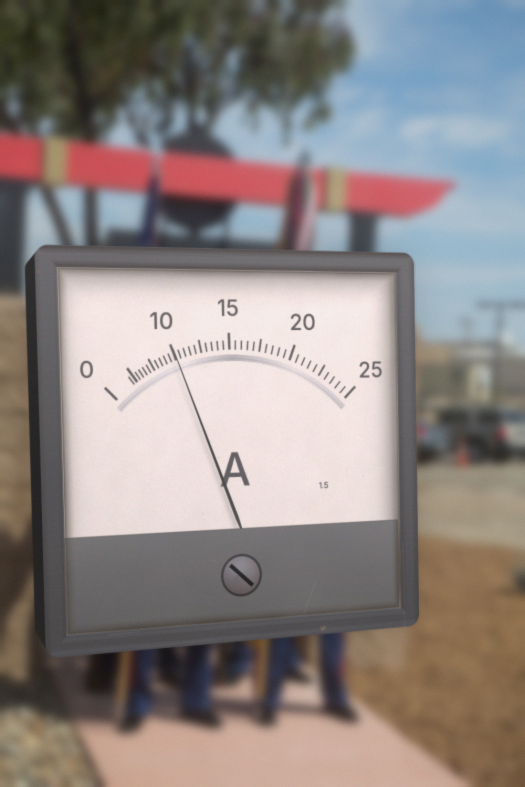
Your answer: 10 A
